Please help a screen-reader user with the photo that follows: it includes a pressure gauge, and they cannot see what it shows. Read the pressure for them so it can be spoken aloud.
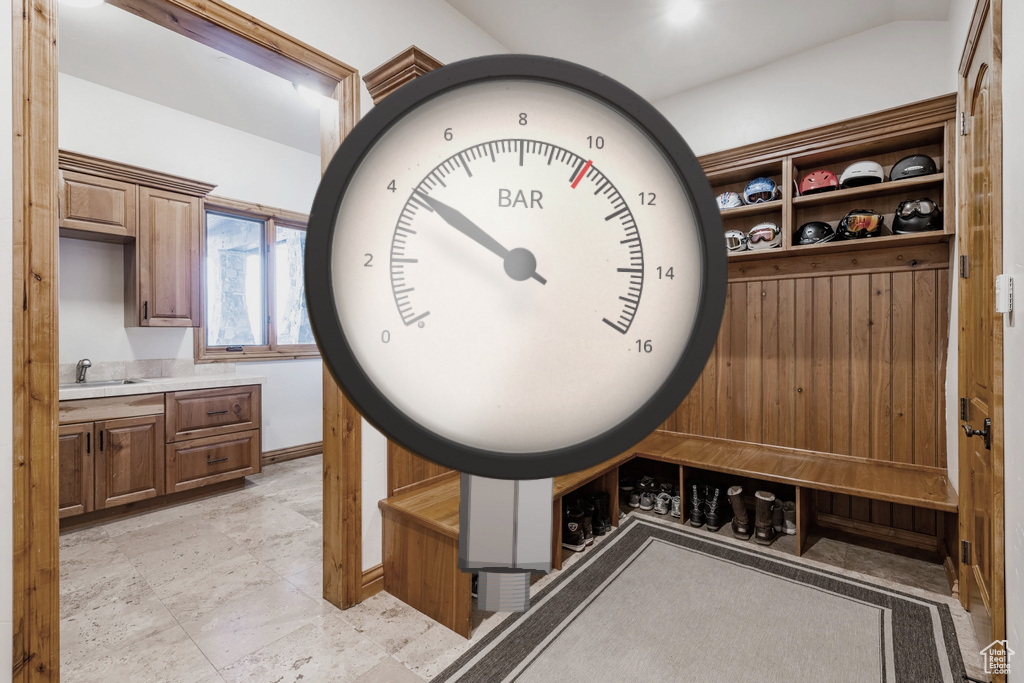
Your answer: 4.2 bar
